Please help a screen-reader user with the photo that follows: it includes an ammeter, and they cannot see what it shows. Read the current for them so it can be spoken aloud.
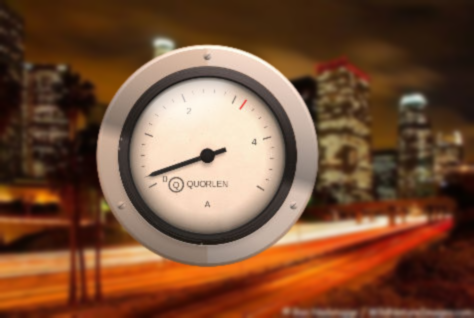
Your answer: 0.2 A
